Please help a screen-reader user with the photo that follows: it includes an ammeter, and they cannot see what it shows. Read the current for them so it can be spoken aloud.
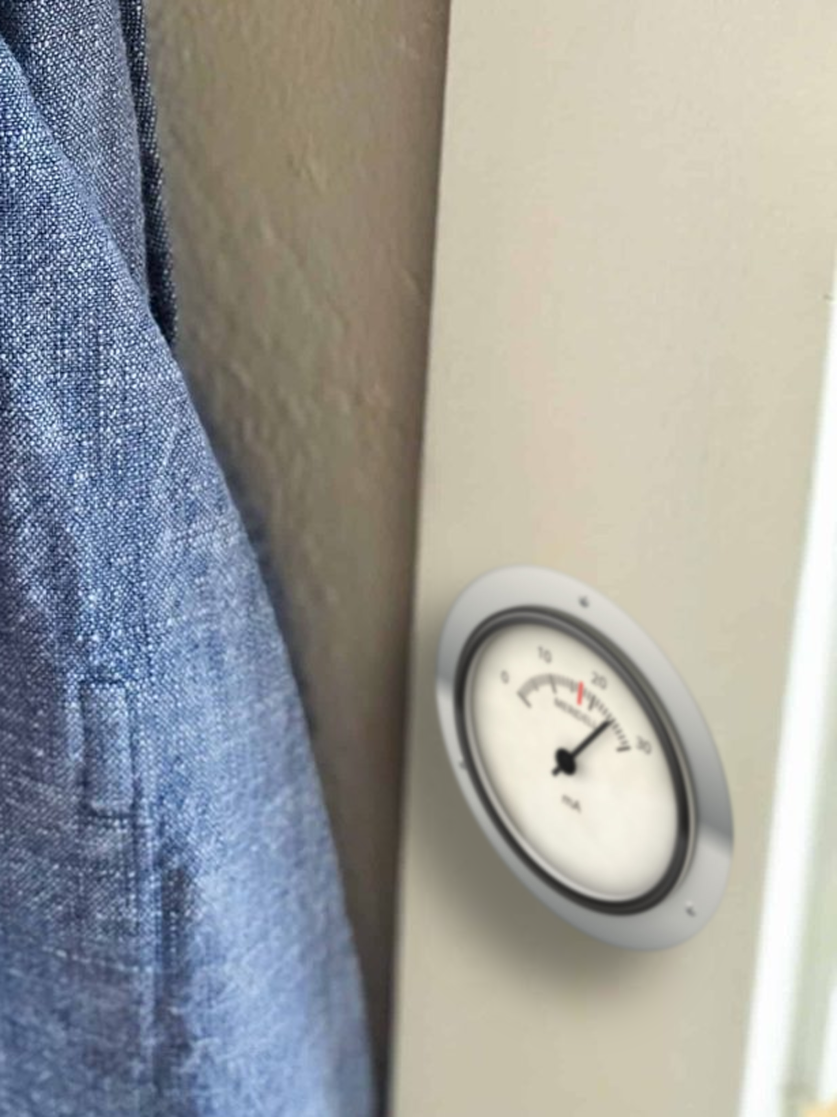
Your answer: 25 mA
